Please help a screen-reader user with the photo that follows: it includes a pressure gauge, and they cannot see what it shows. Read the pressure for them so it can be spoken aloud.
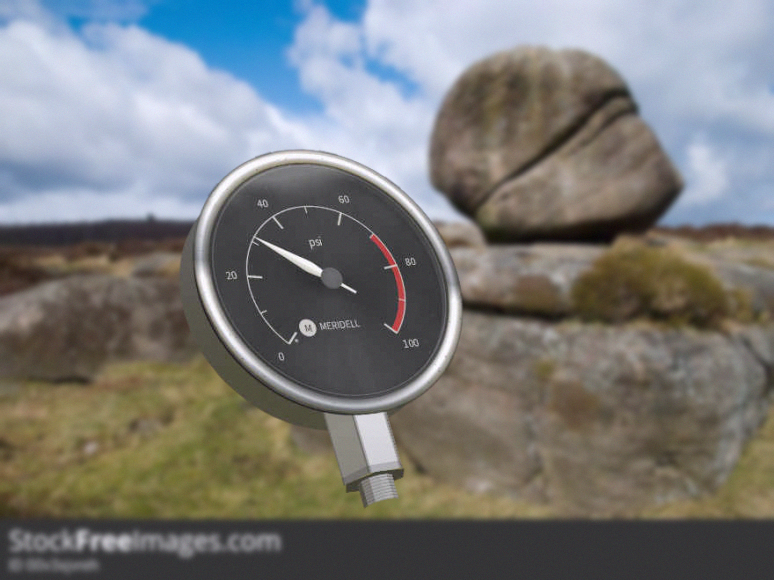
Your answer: 30 psi
